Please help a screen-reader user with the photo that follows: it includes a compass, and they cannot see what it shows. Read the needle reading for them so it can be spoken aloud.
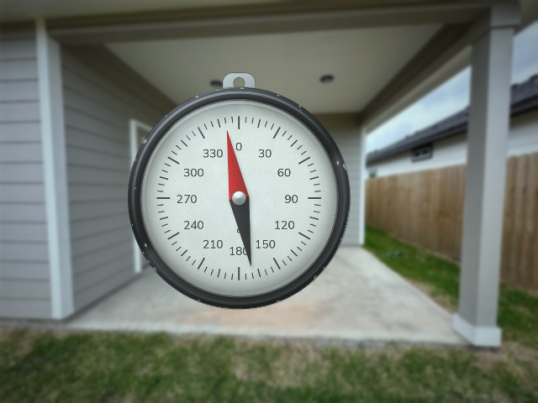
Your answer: 350 °
